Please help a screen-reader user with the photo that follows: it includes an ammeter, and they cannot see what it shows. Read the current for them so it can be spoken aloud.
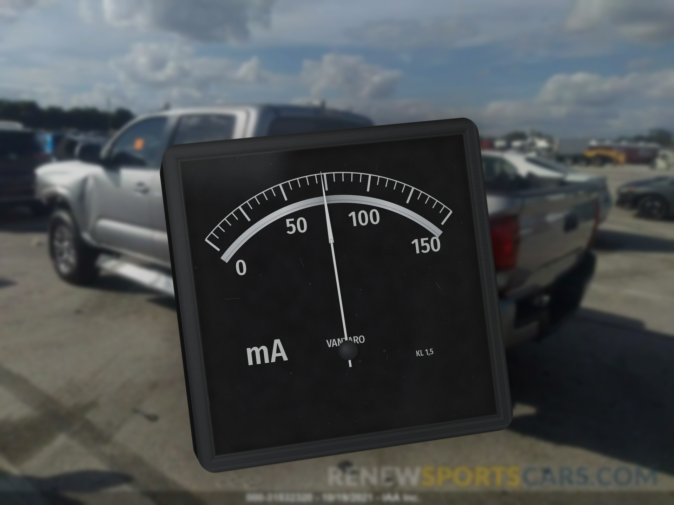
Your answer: 72.5 mA
